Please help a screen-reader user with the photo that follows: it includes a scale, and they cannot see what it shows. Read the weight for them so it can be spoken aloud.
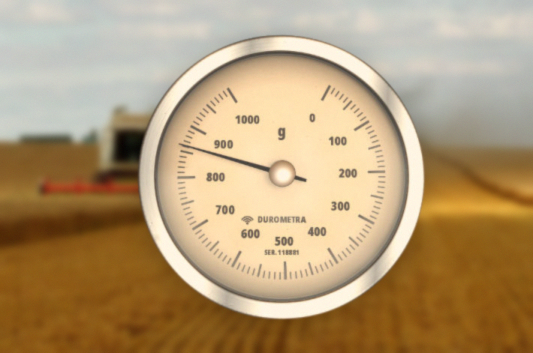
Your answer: 860 g
